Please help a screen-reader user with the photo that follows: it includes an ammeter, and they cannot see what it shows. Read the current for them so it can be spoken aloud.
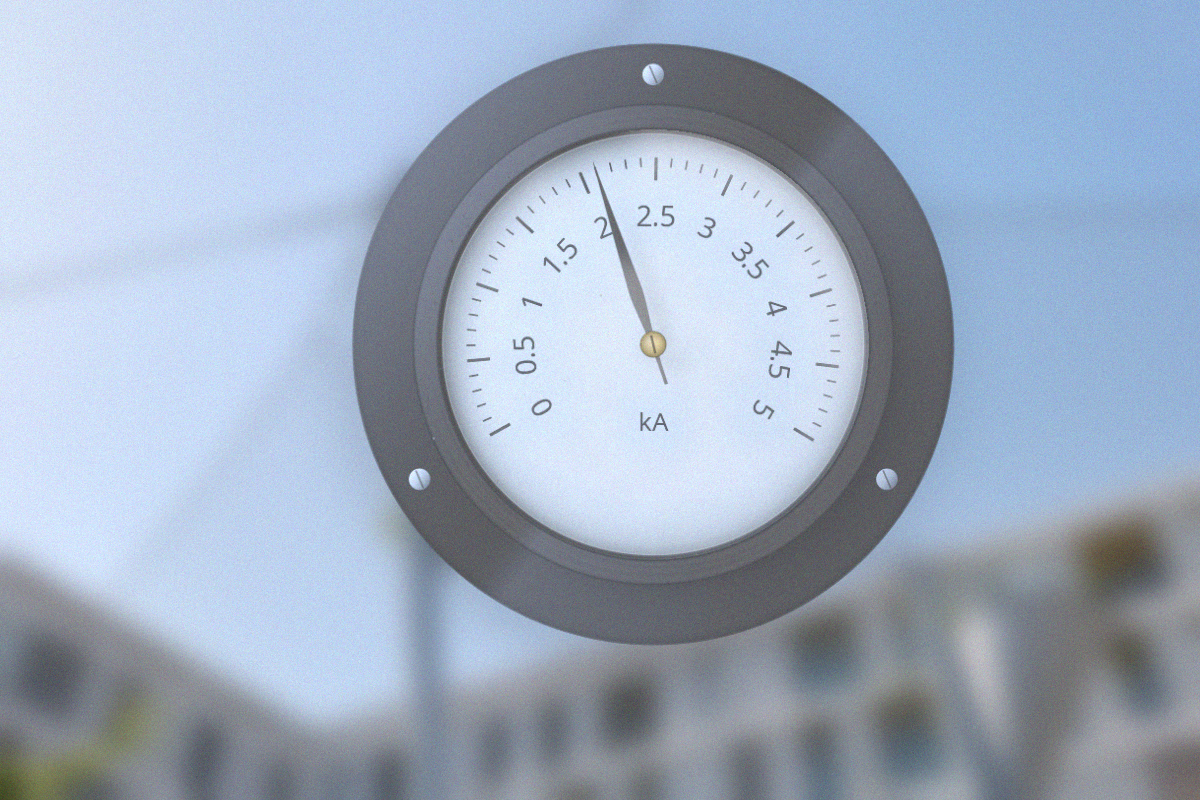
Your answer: 2.1 kA
